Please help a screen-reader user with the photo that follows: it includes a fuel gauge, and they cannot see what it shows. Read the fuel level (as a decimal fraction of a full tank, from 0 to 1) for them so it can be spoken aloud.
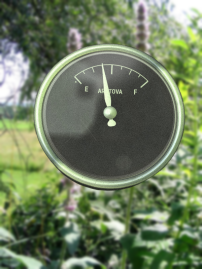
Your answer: 0.375
